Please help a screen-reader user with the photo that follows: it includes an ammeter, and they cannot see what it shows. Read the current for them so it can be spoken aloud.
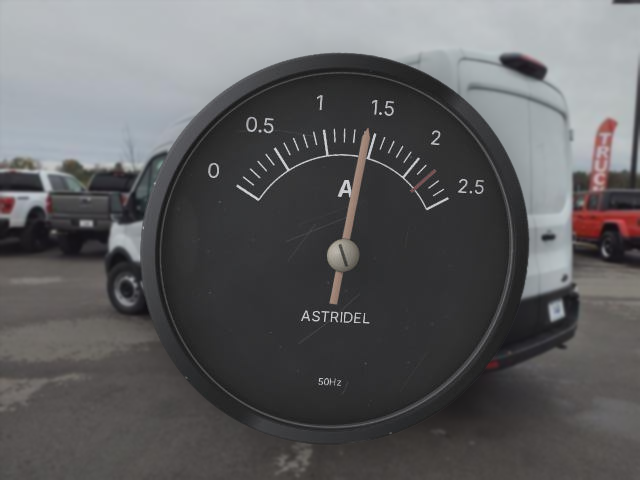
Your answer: 1.4 A
